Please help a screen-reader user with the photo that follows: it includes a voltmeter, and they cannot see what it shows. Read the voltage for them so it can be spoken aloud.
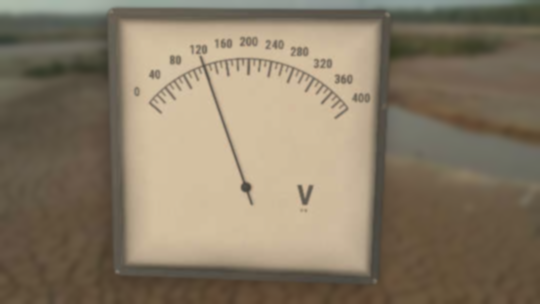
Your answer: 120 V
